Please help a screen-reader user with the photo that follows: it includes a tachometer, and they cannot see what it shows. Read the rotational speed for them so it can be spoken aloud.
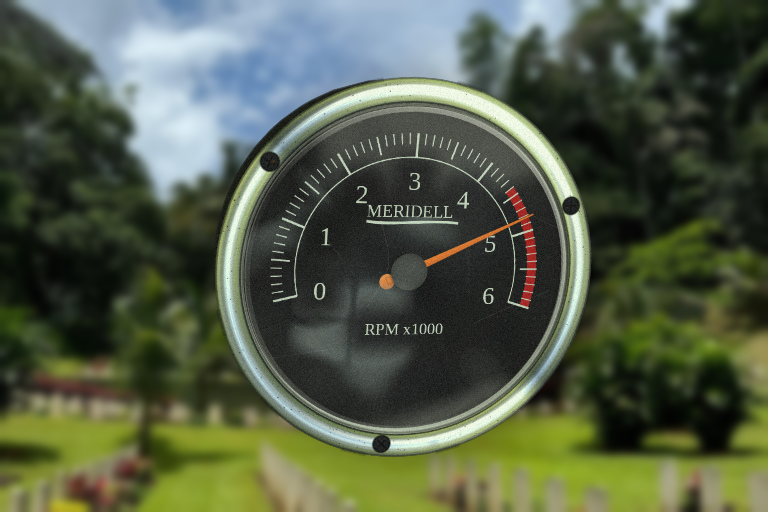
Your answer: 4800 rpm
